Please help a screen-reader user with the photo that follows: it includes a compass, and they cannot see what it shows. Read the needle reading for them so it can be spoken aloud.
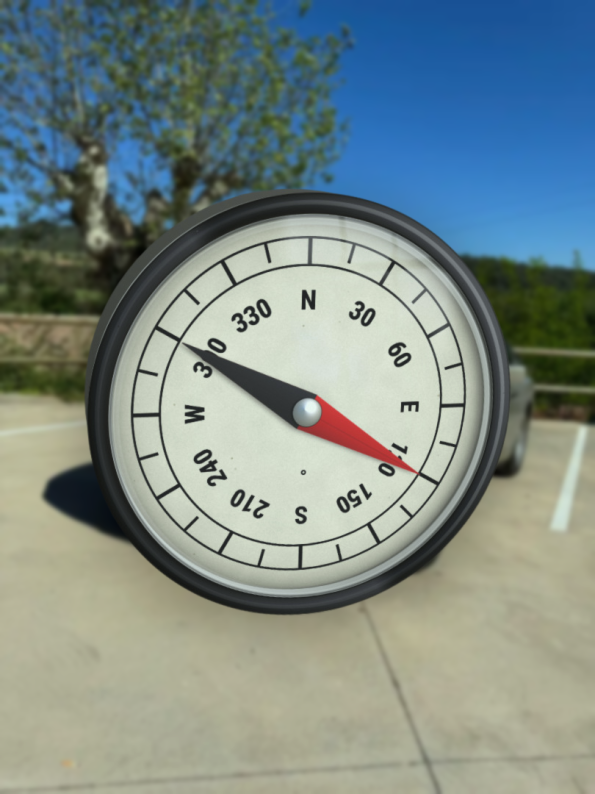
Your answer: 120 °
